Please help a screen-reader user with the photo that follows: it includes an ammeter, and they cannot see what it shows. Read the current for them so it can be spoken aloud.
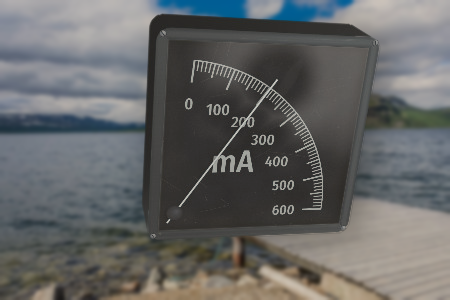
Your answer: 200 mA
